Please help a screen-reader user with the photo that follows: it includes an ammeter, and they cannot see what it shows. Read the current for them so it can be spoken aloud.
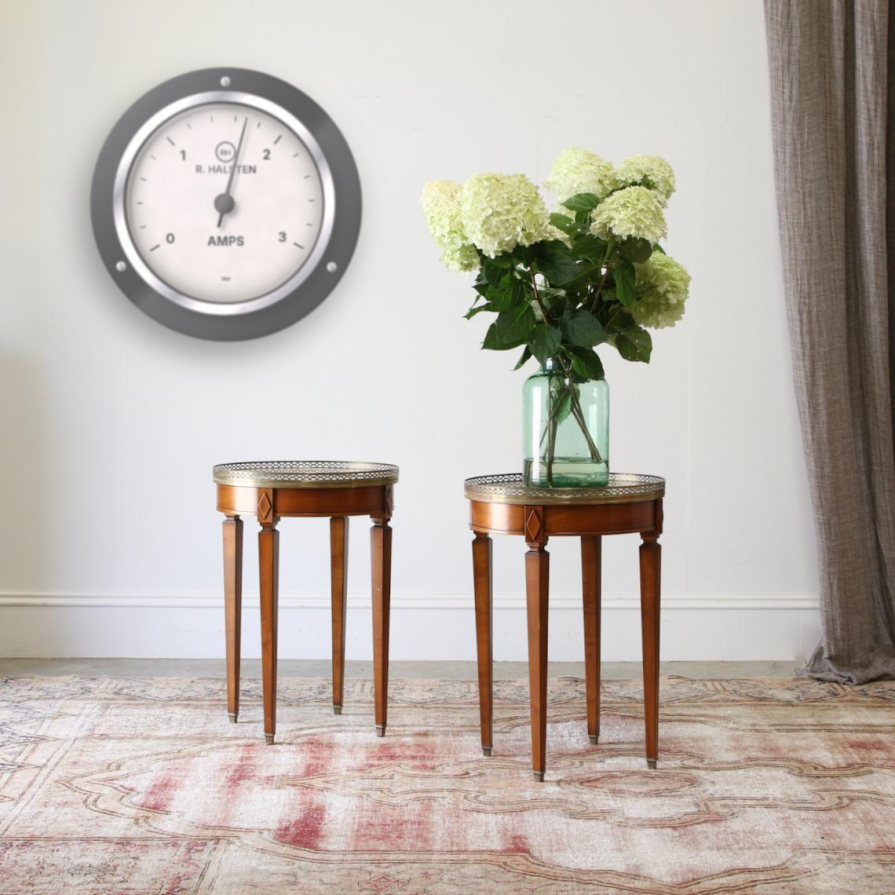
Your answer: 1.7 A
